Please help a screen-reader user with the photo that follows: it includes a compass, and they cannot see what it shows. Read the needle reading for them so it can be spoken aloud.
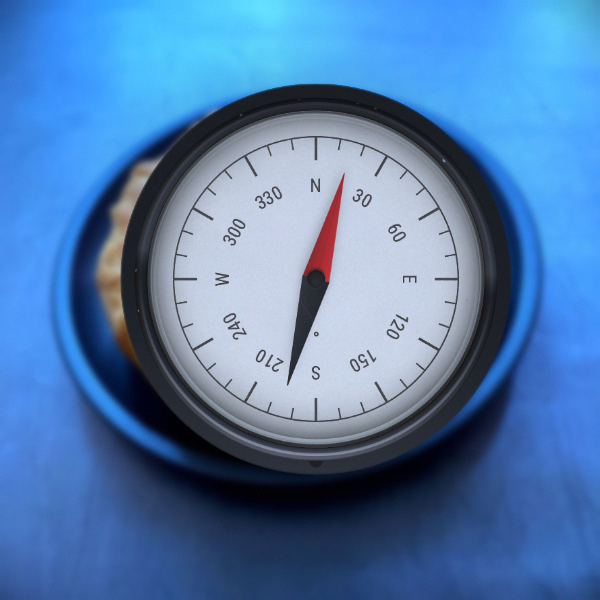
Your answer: 15 °
